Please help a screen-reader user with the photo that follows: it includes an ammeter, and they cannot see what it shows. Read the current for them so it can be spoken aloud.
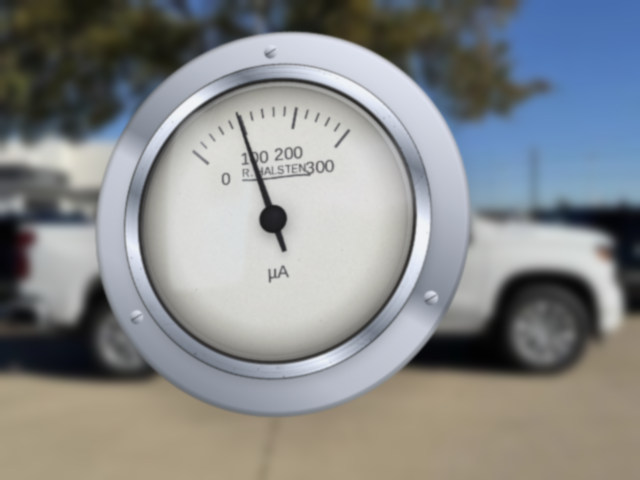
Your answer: 100 µA
